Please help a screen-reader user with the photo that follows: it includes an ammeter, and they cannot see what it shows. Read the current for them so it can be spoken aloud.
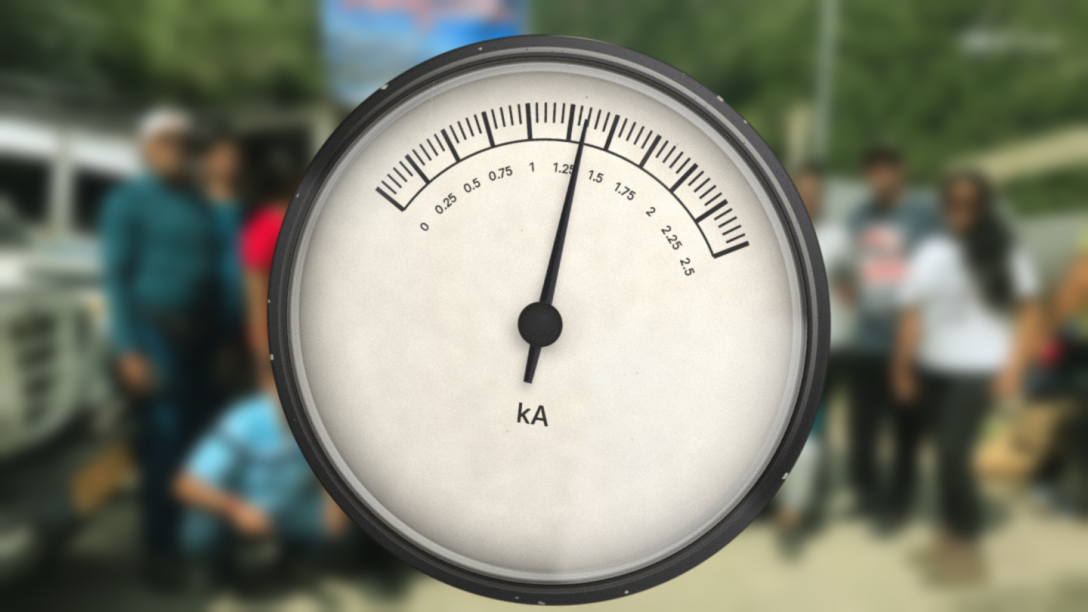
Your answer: 1.35 kA
